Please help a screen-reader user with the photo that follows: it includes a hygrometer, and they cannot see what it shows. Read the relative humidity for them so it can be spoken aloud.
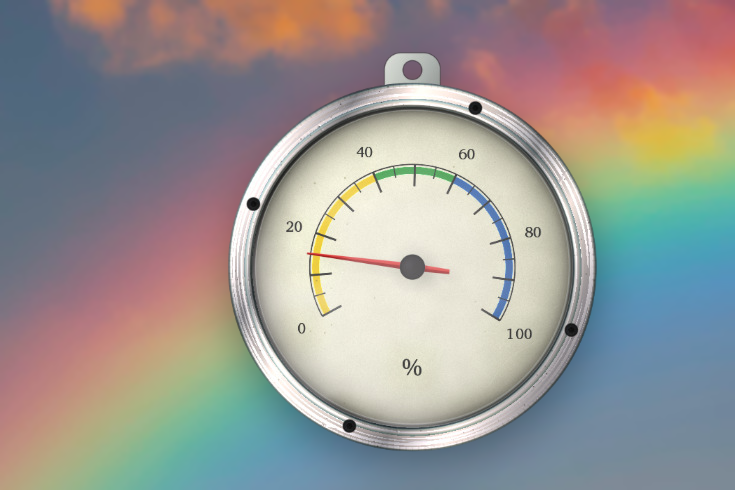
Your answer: 15 %
